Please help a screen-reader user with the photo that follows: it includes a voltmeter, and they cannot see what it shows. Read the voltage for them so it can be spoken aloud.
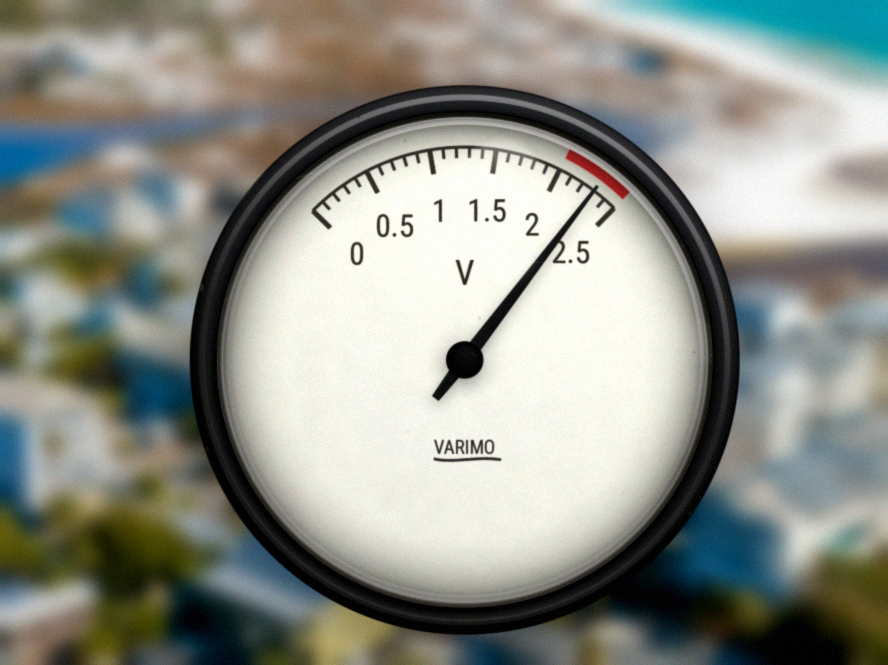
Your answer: 2.3 V
